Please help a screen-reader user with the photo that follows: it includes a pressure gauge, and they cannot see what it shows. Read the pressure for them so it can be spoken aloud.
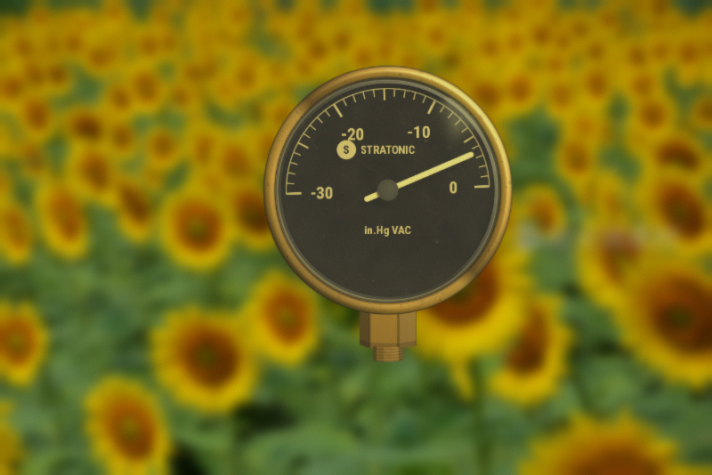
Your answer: -3.5 inHg
